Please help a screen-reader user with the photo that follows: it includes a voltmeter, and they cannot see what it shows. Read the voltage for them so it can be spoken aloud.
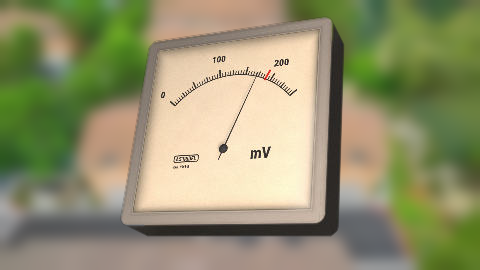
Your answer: 175 mV
